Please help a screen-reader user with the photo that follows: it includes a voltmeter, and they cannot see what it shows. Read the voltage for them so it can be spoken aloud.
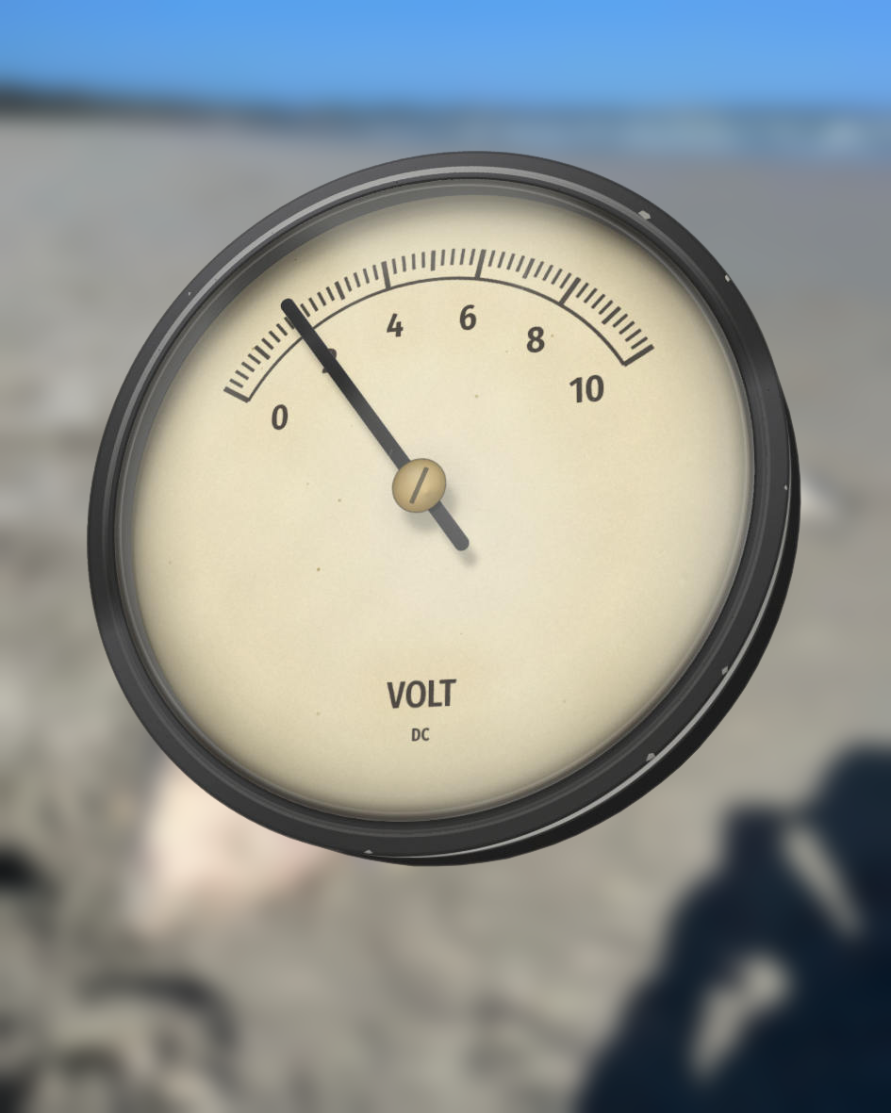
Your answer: 2 V
